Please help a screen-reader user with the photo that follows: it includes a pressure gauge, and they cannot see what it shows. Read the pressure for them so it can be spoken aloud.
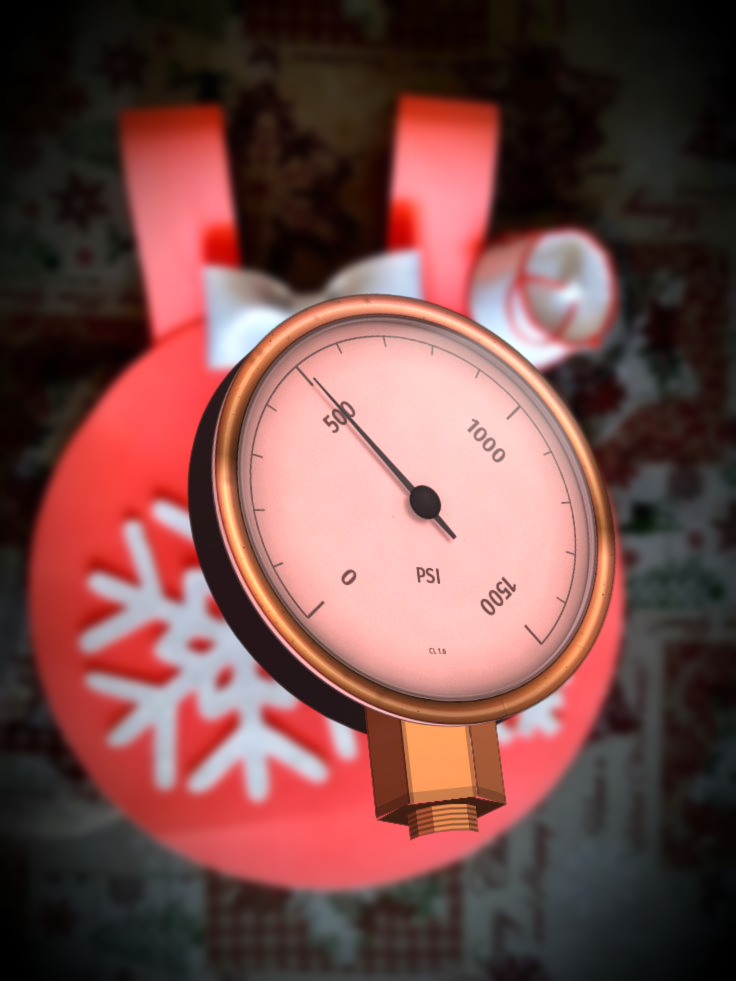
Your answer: 500 psi
